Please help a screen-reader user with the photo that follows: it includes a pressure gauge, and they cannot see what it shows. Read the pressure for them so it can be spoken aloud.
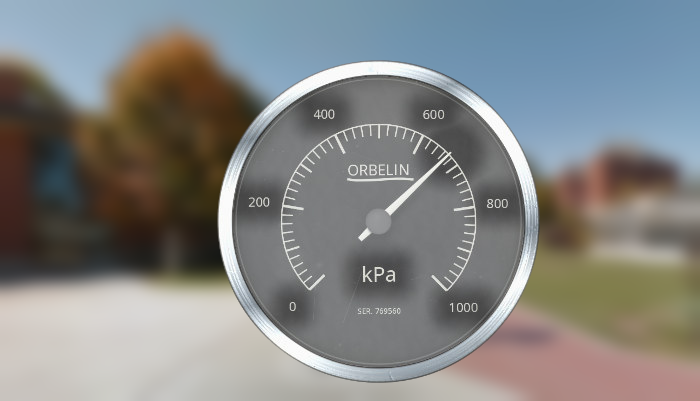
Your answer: 670 kPa
